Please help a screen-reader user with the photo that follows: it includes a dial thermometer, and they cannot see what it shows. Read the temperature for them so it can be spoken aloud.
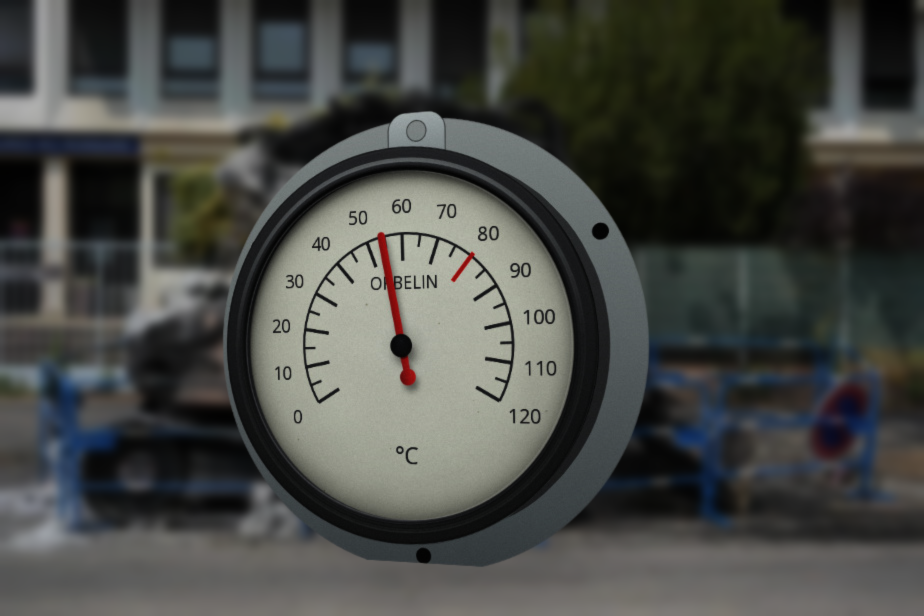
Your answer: 55 °C
